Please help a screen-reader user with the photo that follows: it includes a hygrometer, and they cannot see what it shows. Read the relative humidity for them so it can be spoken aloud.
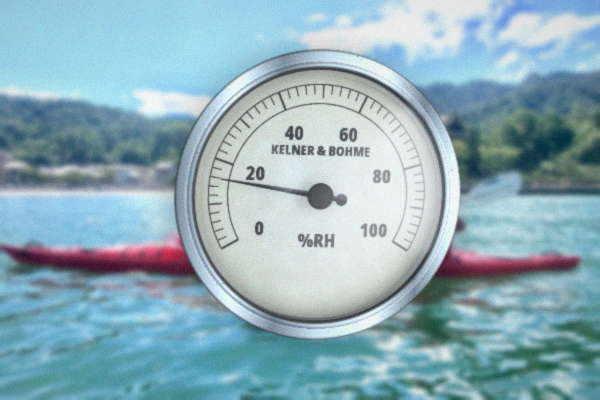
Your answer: 16 %
